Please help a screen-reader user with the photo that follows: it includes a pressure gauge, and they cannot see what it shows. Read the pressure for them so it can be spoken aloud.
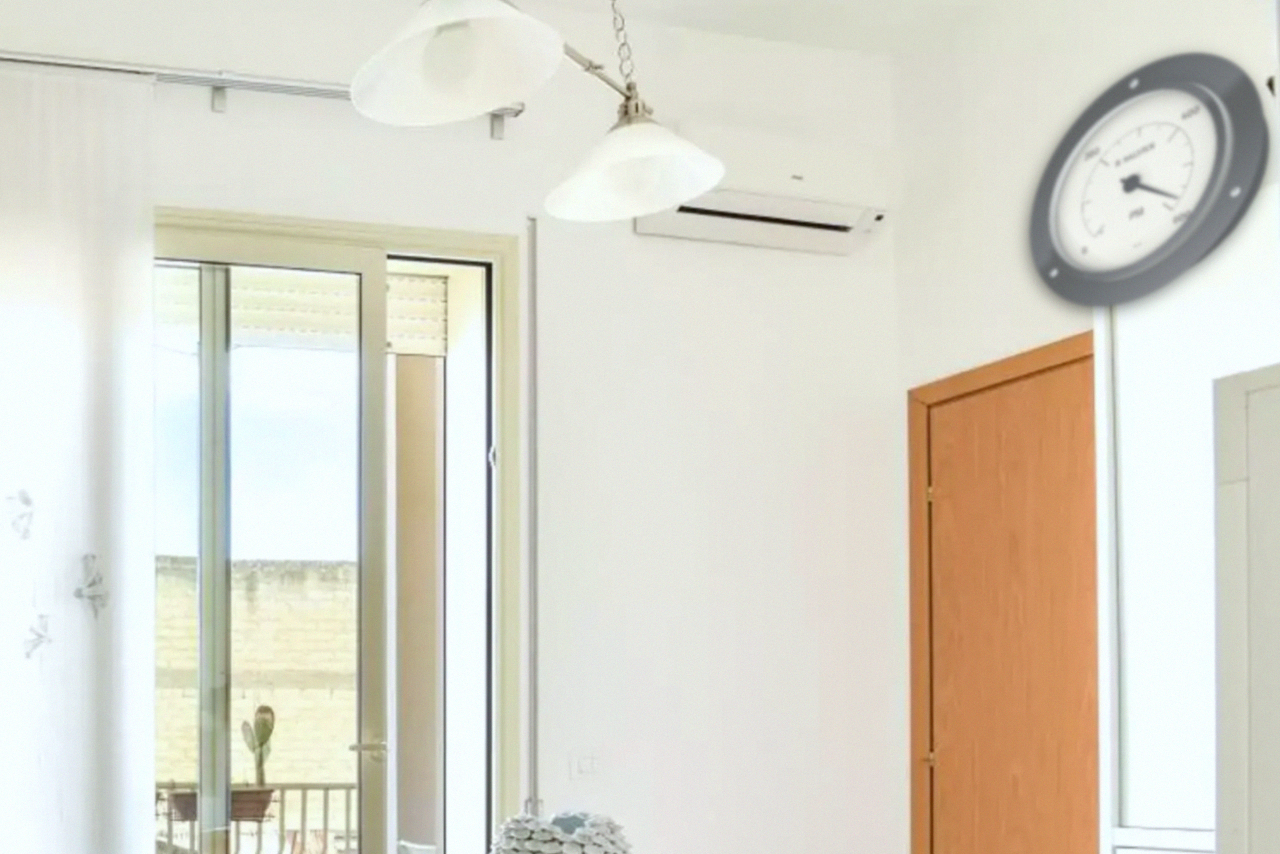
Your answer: 575 psi
